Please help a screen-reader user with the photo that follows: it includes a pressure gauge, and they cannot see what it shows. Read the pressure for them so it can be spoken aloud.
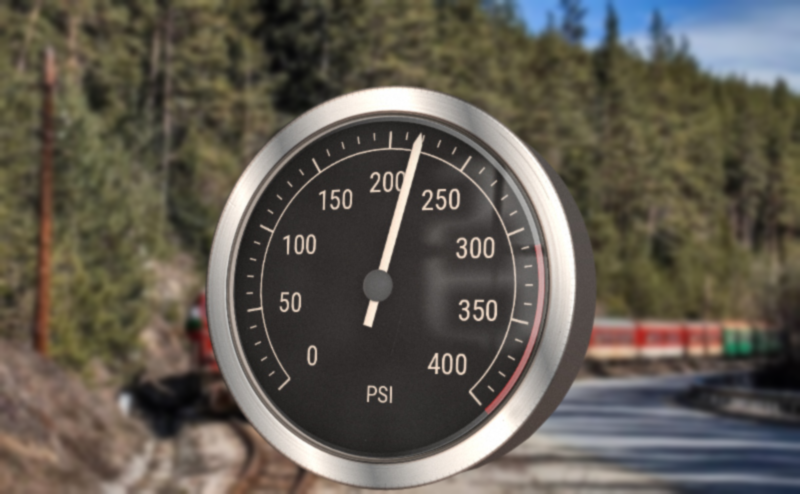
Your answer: 220 psi
